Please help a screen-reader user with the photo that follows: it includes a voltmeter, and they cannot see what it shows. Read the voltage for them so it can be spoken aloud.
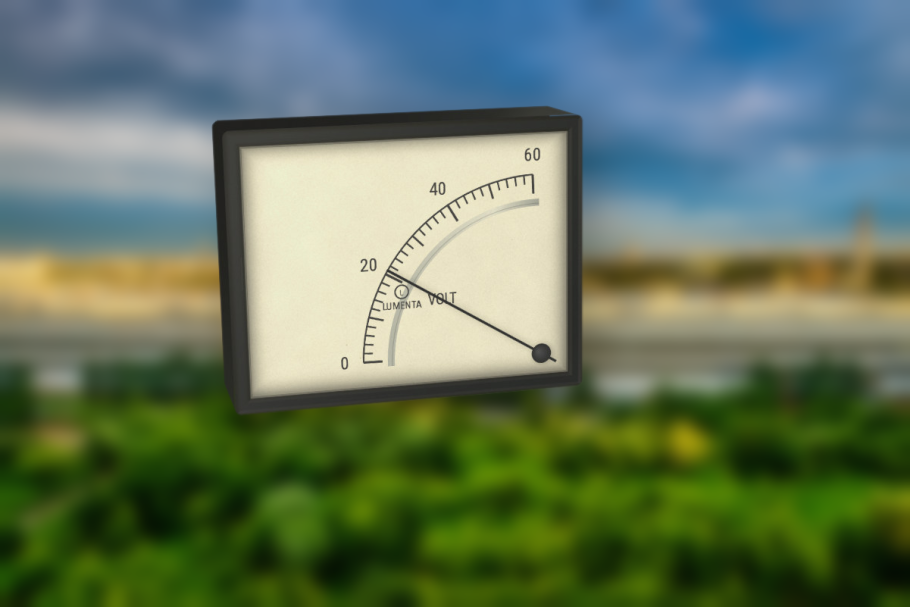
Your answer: 21 V
